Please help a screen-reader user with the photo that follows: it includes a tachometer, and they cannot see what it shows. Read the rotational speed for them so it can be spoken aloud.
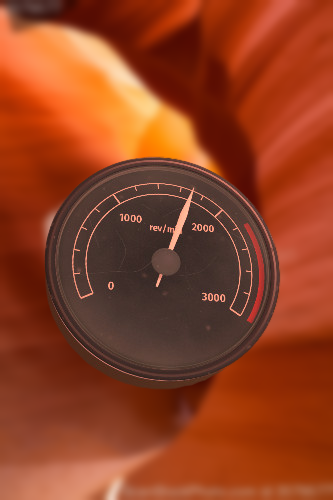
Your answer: 1700 rpm
